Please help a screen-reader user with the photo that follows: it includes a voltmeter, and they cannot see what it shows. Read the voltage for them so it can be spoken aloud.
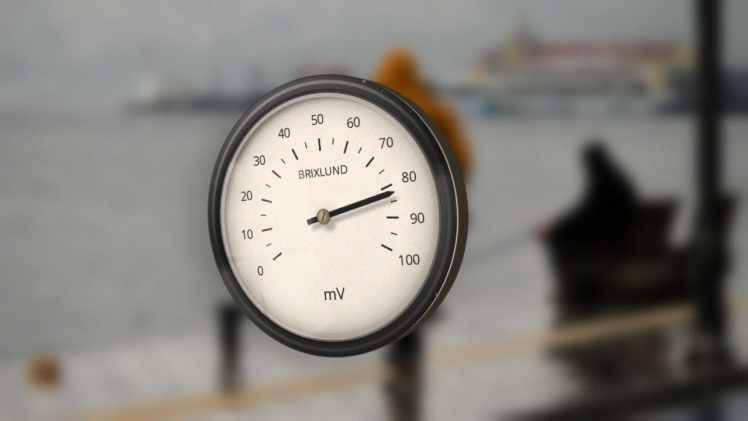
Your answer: 82.5 mV
